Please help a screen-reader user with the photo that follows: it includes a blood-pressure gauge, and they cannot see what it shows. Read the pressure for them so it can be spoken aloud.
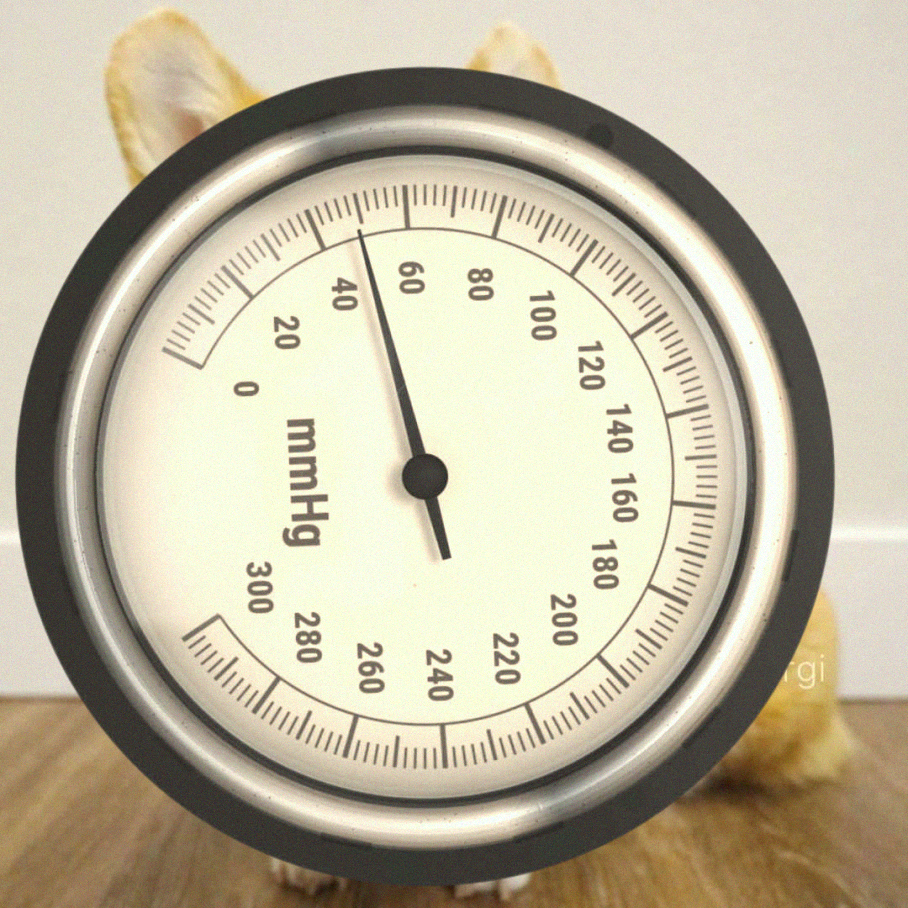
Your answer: 49 mmHg
